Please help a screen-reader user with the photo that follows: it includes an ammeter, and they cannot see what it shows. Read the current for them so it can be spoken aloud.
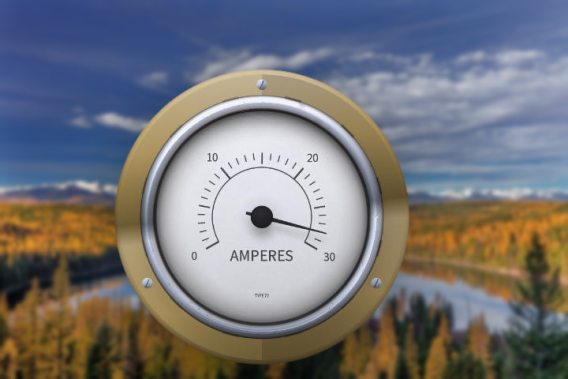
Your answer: 28 A
